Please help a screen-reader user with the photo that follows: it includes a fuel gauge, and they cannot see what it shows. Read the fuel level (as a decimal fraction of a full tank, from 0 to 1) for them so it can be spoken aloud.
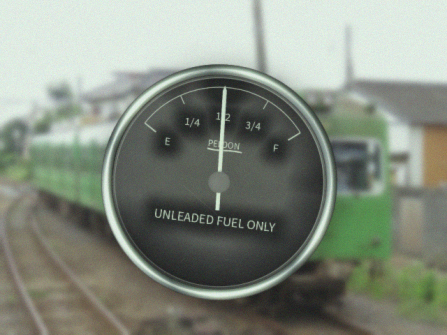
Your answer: 0.5
